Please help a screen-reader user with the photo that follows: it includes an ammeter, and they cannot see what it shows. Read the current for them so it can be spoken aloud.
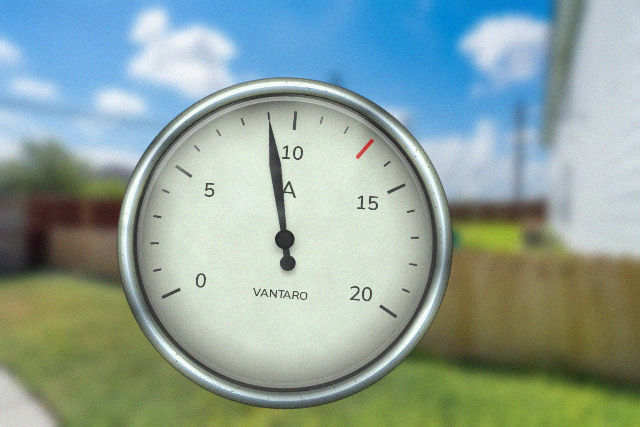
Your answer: 9 A
